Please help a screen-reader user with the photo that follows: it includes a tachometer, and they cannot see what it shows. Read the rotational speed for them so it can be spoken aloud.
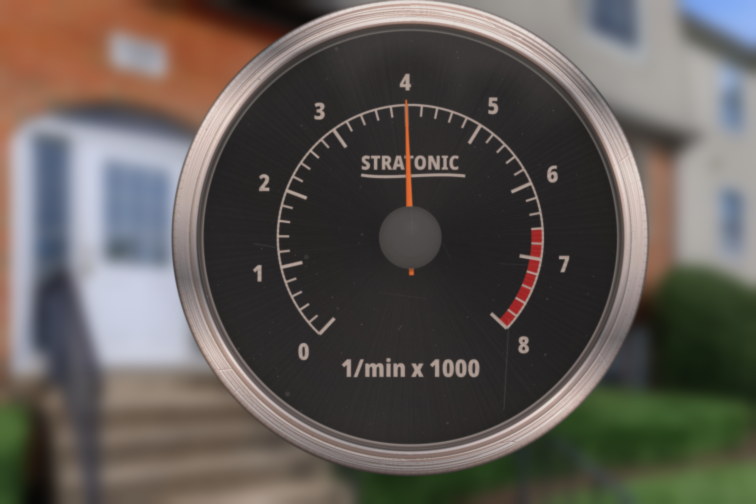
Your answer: 4000 rpm
